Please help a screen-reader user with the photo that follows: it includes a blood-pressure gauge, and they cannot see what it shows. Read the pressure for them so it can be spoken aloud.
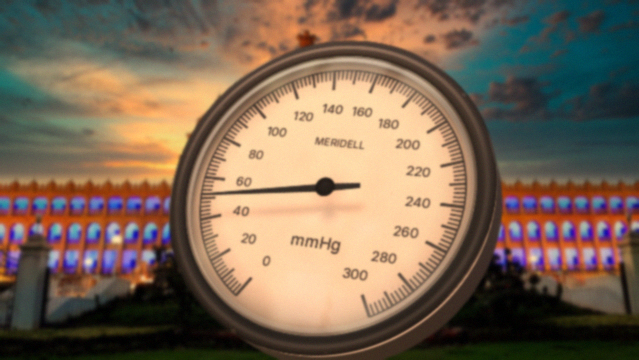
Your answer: 50 mmHg
